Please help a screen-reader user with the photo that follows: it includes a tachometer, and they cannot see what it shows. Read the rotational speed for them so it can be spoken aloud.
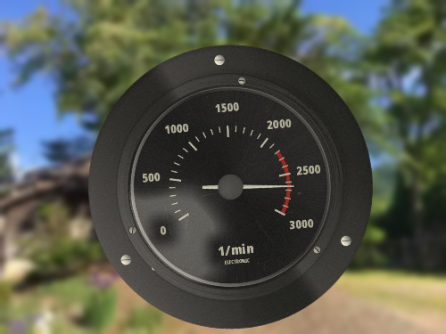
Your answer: 2650 rpm
